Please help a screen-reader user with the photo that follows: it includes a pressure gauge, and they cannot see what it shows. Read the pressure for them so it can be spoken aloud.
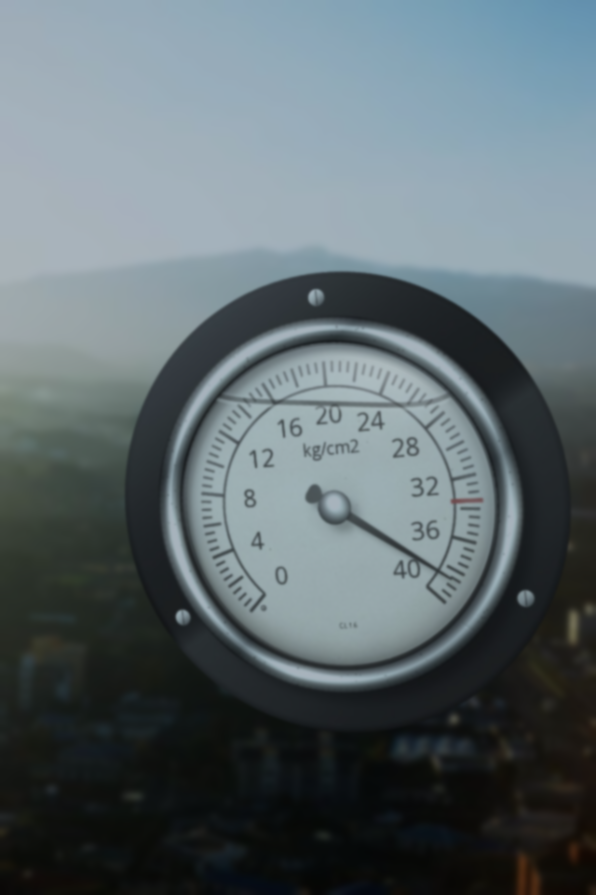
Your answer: 38.5 kg/cm²
